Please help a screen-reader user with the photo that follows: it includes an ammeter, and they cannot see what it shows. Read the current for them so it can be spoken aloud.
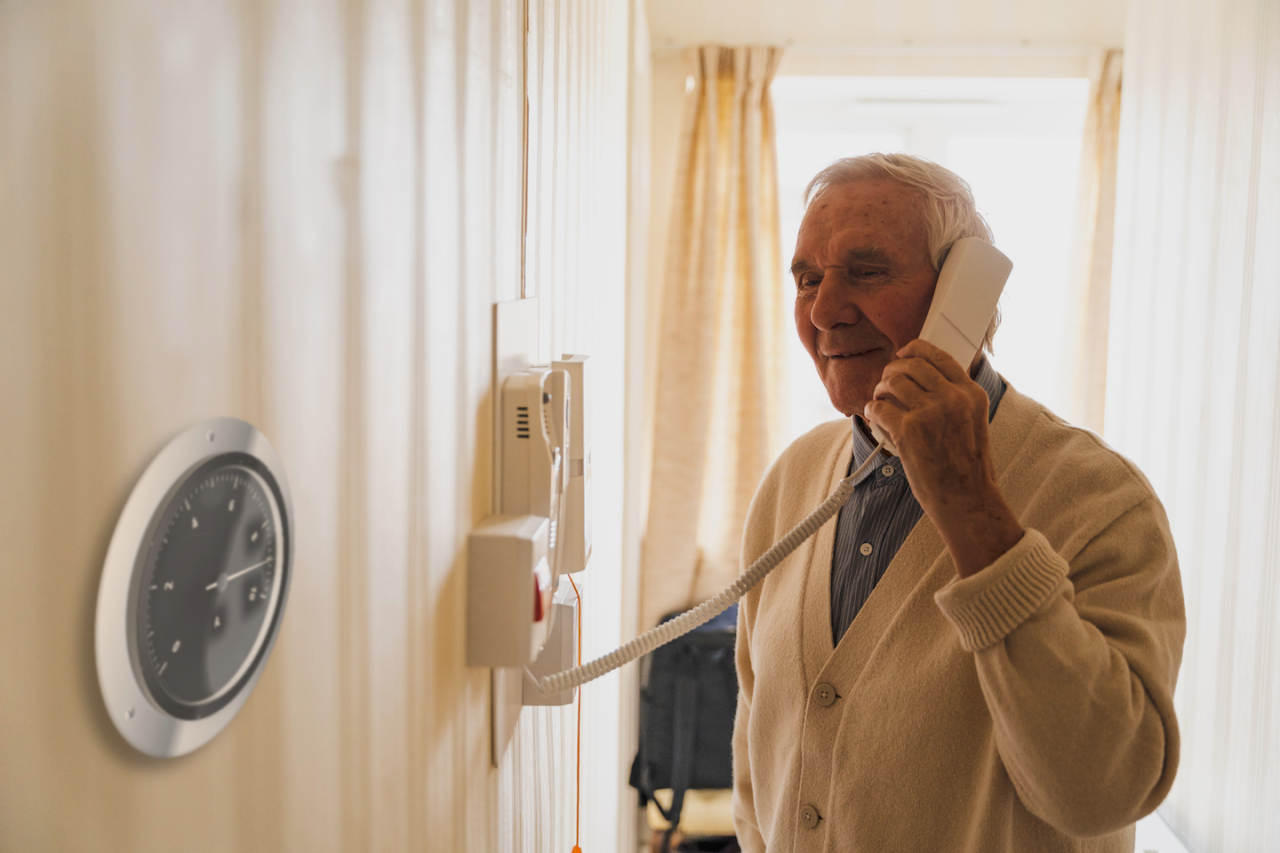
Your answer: 9 A
